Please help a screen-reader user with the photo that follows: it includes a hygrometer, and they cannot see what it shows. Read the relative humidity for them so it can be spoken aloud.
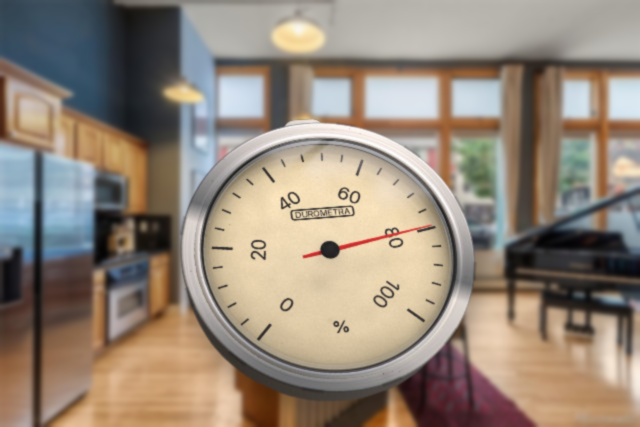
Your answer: 80 %
